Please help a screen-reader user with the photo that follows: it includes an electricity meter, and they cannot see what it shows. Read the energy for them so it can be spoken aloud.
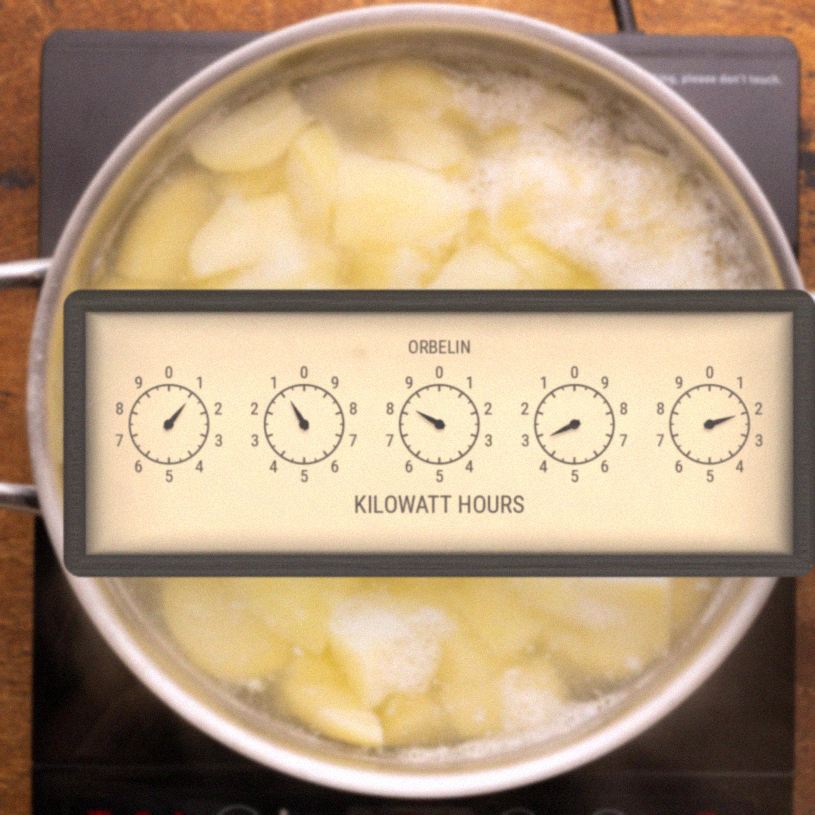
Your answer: 10832 kWh
